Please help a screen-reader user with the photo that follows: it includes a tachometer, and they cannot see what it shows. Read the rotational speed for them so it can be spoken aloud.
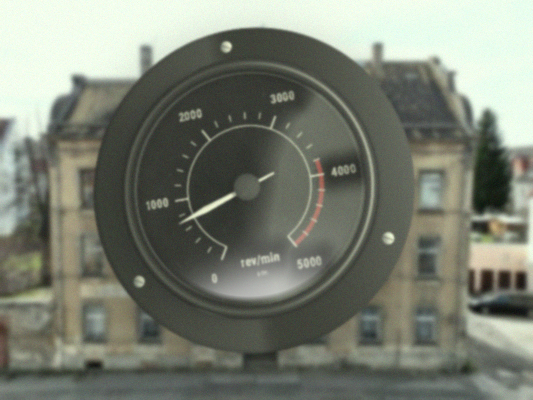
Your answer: 700 rpm
